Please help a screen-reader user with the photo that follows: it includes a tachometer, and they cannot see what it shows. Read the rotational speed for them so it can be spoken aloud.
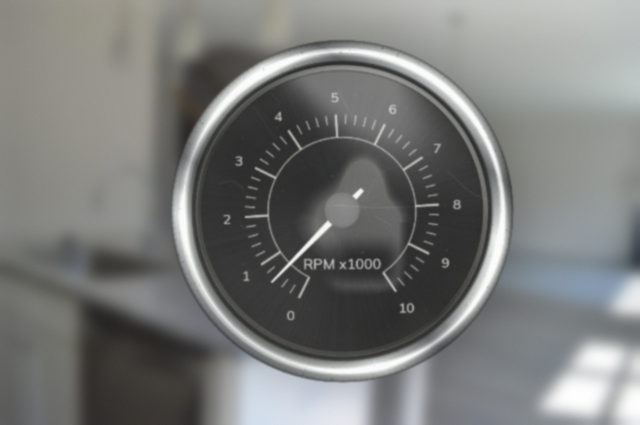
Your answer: 600 rpm
